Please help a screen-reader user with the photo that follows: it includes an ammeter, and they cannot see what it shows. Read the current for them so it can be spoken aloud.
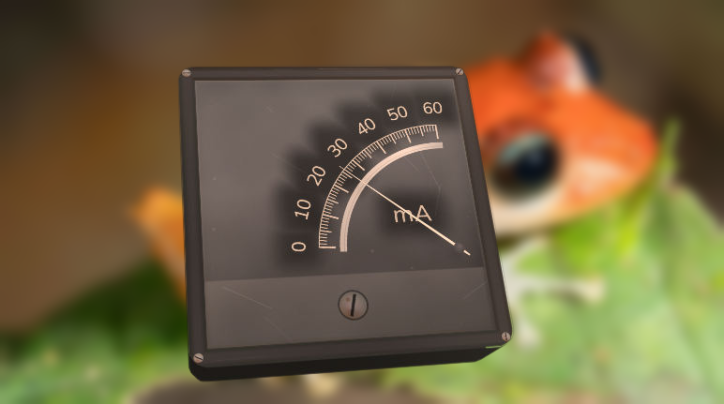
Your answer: 25 mA
